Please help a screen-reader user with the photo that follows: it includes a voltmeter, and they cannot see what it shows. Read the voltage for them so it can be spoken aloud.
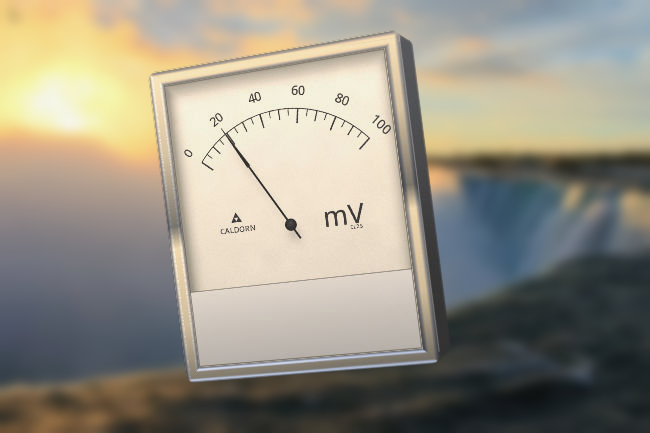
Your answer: 20 mV
